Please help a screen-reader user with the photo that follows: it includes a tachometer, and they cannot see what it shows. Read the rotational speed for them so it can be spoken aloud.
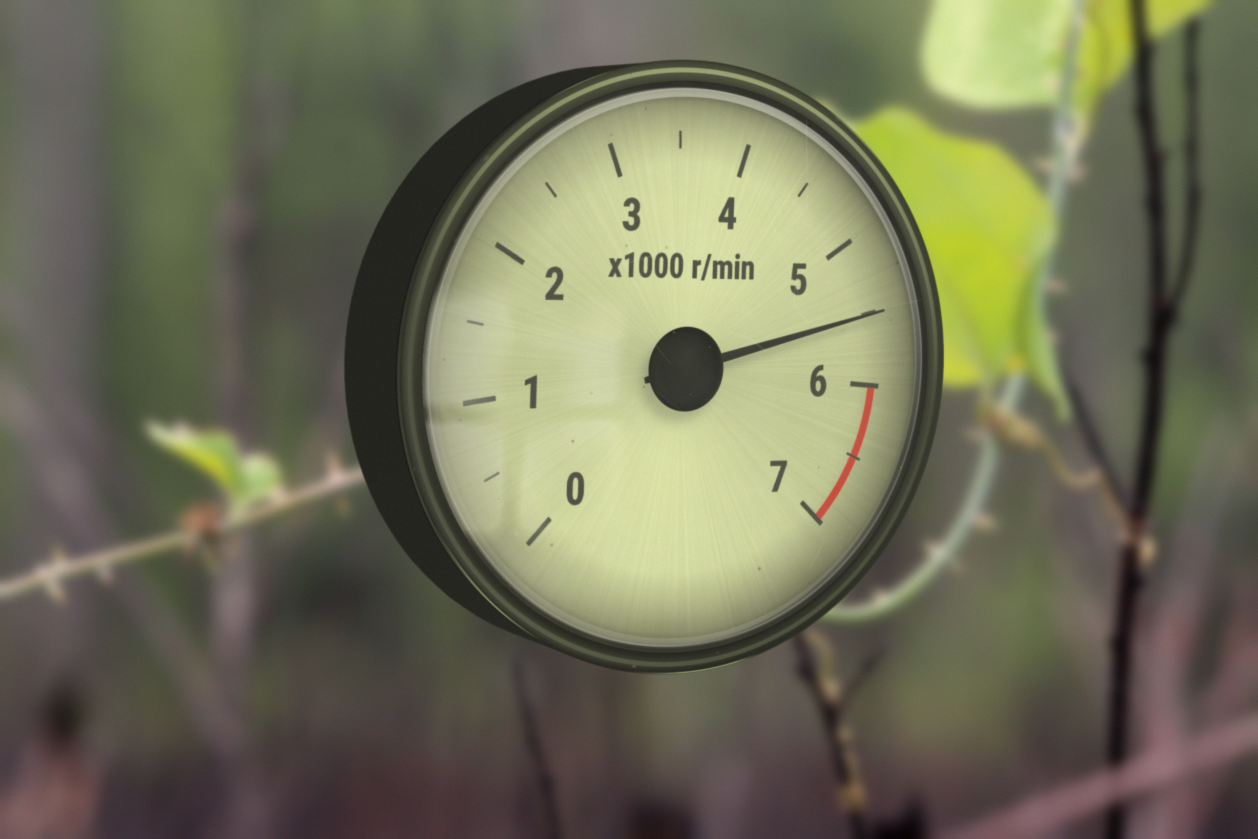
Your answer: 5500 rpm
